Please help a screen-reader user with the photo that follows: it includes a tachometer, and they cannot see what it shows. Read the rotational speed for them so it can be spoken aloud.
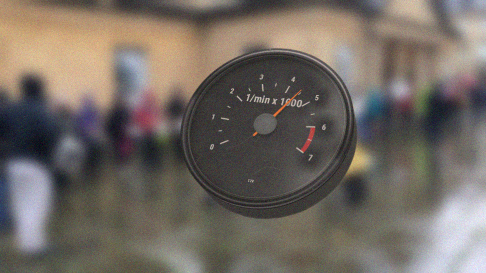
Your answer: 4500 rpm
